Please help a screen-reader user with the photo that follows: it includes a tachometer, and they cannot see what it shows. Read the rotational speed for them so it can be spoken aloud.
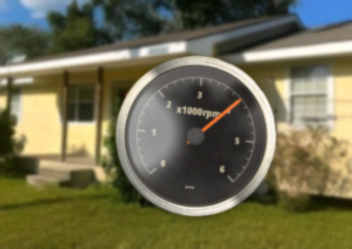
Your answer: 4000 rpm
